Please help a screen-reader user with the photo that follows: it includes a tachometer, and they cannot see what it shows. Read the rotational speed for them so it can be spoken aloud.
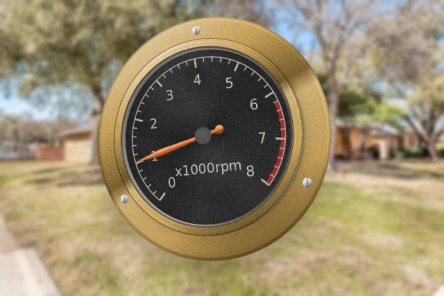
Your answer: 1000 rpm
